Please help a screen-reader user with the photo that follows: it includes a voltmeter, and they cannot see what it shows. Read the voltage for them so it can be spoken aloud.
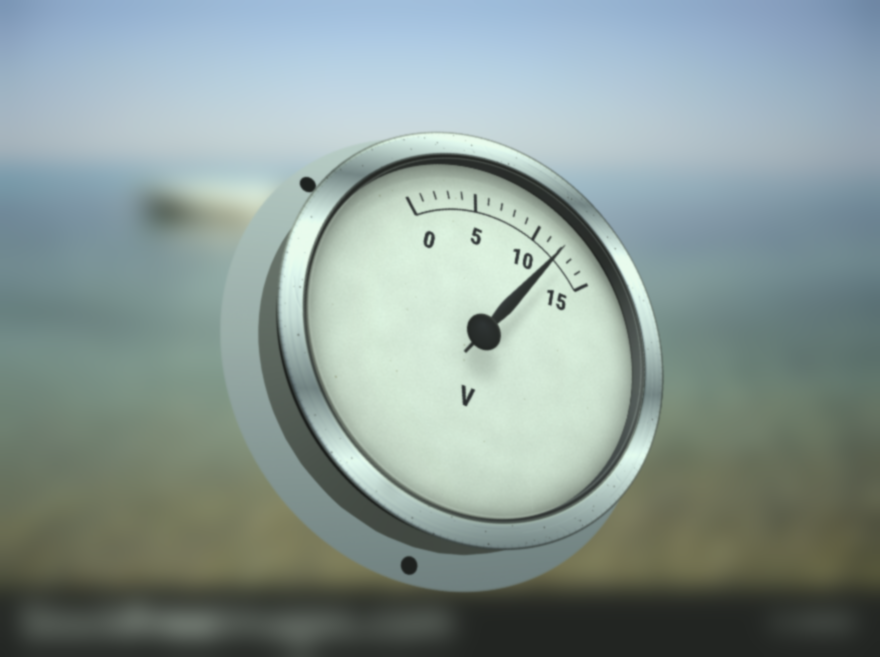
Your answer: 12 V
